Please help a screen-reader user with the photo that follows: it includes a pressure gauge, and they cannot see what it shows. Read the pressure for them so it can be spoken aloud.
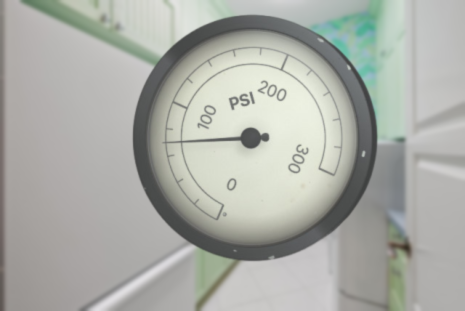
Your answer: 70 psi
